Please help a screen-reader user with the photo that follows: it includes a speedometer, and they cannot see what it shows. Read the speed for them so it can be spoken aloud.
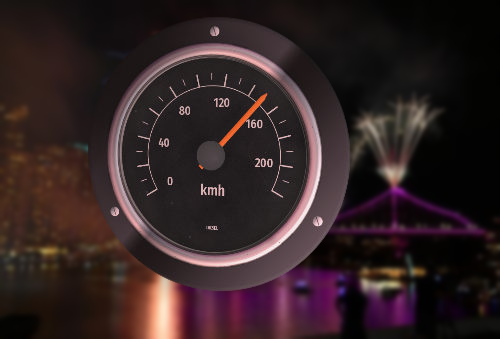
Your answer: 150 km/h
